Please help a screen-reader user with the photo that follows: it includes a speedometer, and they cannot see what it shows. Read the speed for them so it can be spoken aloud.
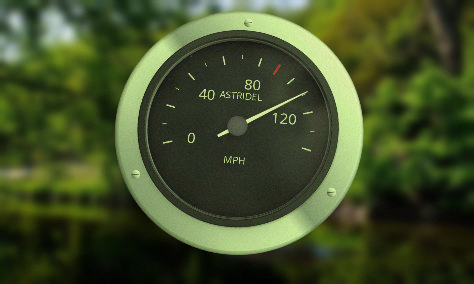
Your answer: 110 mph
